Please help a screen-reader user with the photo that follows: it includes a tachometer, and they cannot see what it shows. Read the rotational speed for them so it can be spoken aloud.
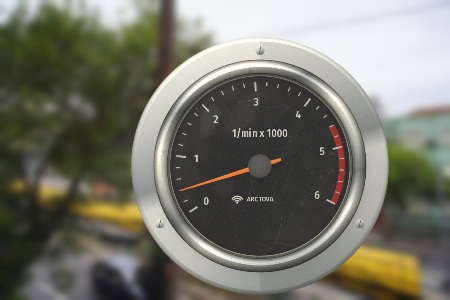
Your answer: 400 rpm
